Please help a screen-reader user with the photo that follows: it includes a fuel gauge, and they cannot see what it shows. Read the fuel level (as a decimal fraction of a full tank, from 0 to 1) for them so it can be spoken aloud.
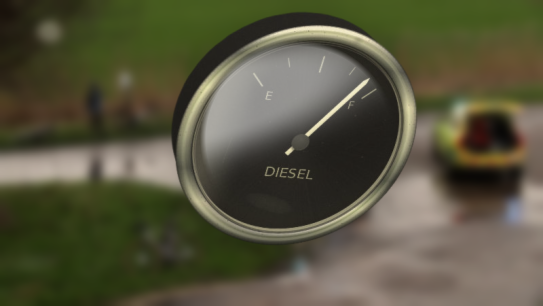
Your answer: 0.875
